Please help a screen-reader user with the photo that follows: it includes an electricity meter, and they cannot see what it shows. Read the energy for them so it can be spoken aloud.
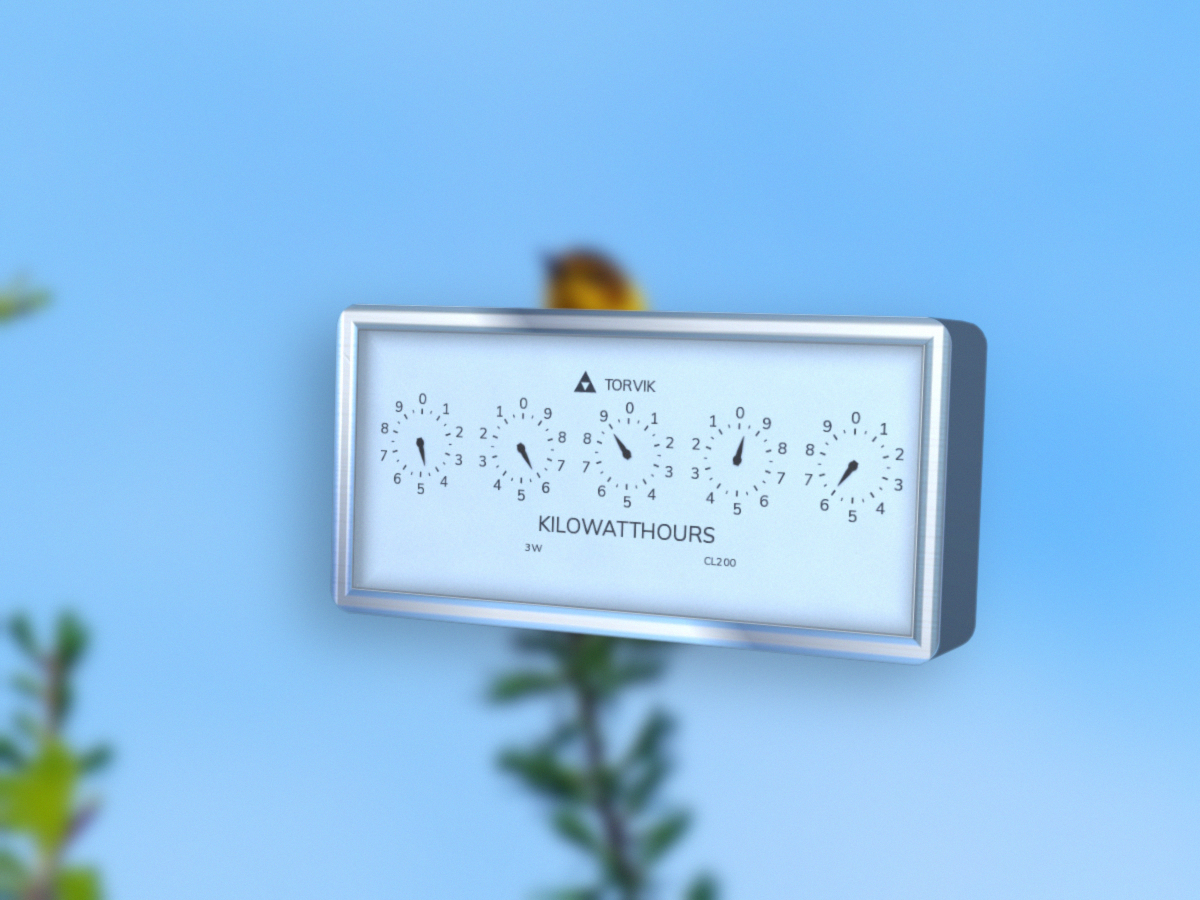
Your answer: 45896 kWh
